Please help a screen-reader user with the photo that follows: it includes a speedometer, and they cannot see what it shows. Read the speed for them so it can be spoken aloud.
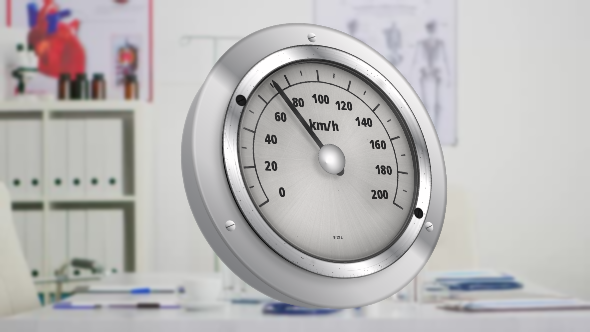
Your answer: 70 km/h
